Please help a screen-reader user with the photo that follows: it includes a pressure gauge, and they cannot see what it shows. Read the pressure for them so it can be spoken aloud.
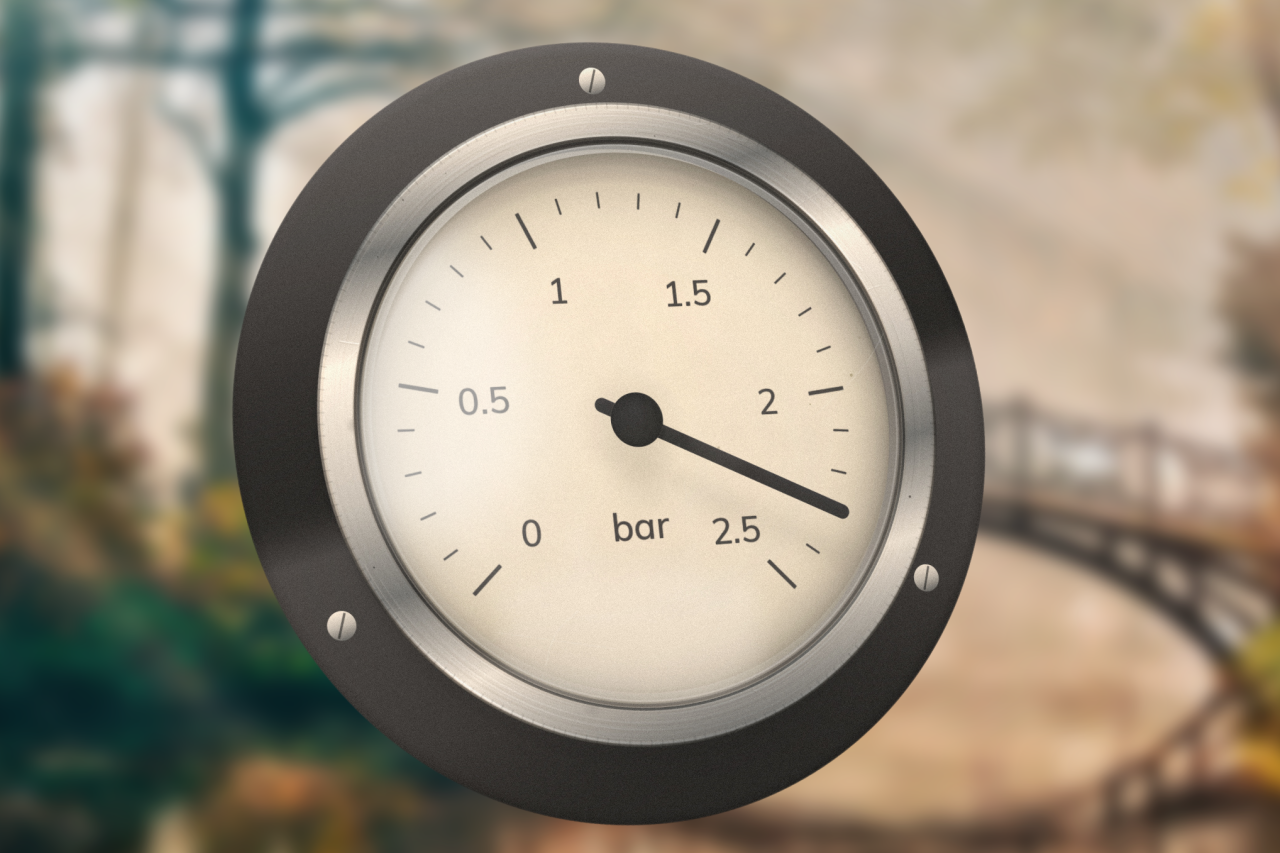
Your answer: 2.3 bar
